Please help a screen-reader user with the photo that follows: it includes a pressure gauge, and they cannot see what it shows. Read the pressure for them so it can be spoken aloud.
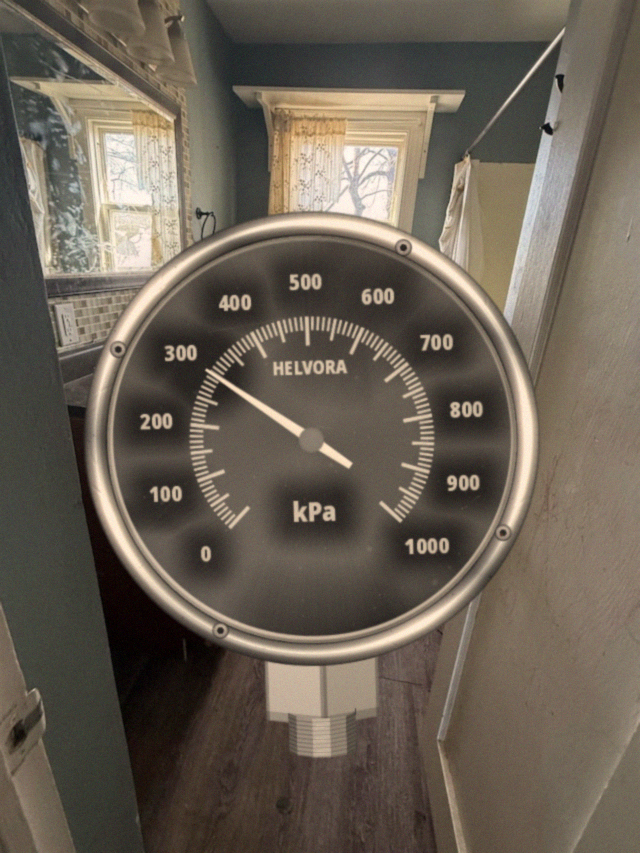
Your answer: 300 kPa
